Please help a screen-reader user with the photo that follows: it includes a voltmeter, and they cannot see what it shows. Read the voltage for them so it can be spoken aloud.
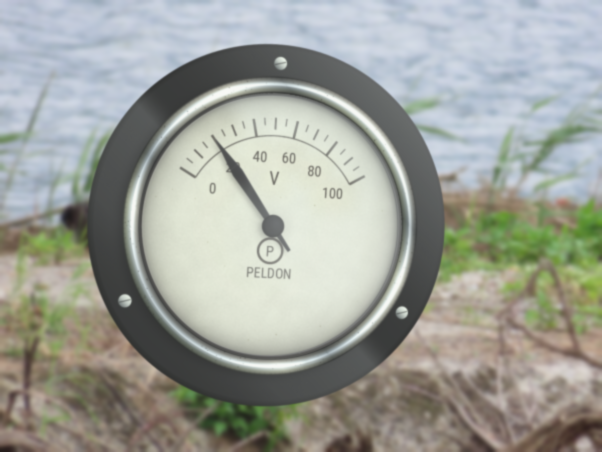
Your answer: 20 V
